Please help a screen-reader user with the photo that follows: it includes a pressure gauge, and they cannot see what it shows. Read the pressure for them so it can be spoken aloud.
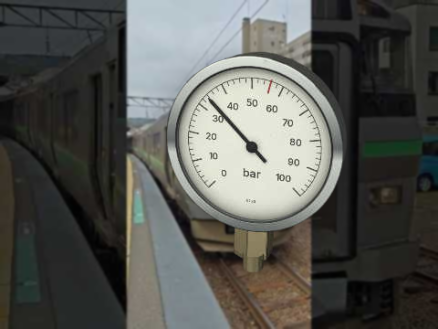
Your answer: 34 bar
